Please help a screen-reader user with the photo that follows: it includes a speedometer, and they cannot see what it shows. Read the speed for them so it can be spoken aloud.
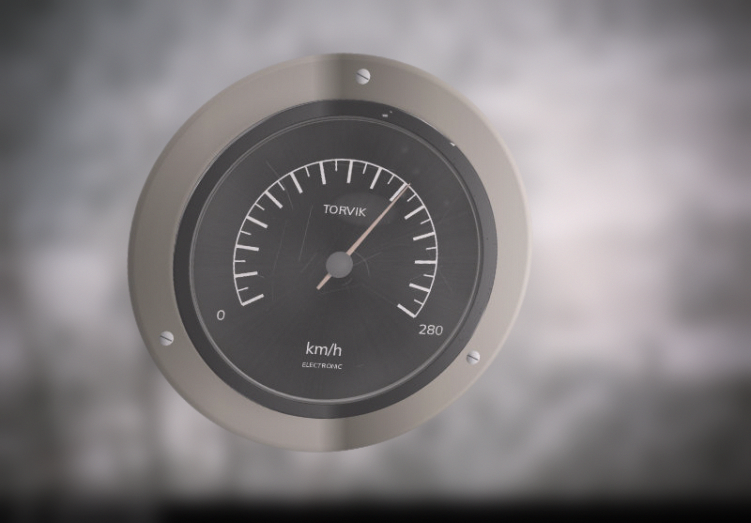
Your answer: 180 km/h
